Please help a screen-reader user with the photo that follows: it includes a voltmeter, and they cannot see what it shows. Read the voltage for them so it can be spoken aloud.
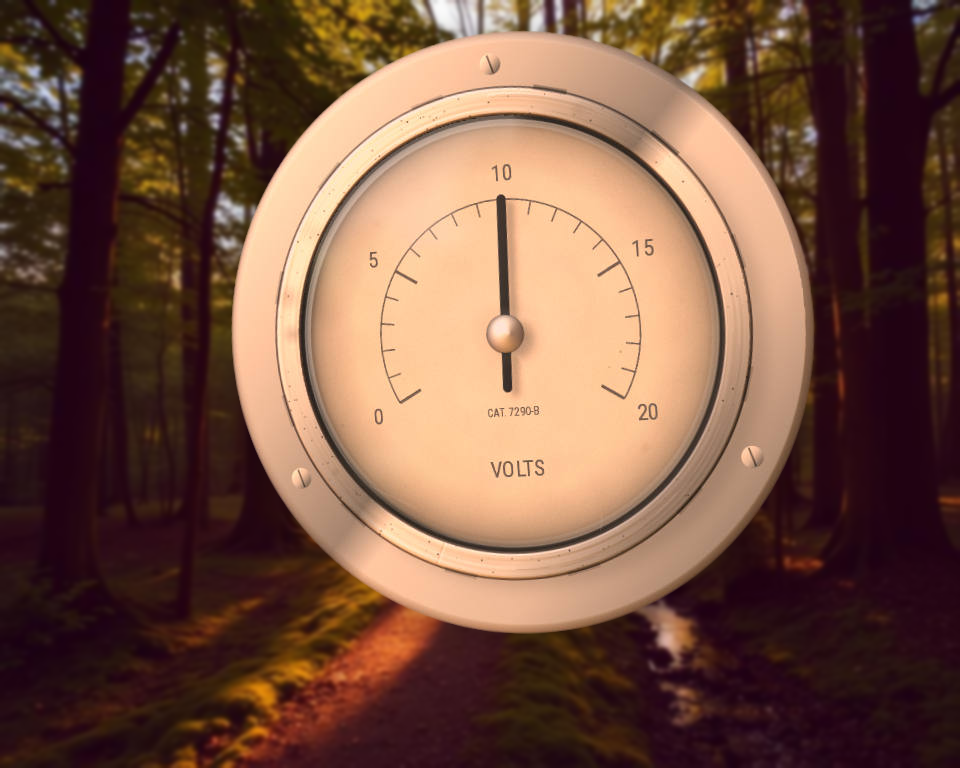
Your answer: 10 V
